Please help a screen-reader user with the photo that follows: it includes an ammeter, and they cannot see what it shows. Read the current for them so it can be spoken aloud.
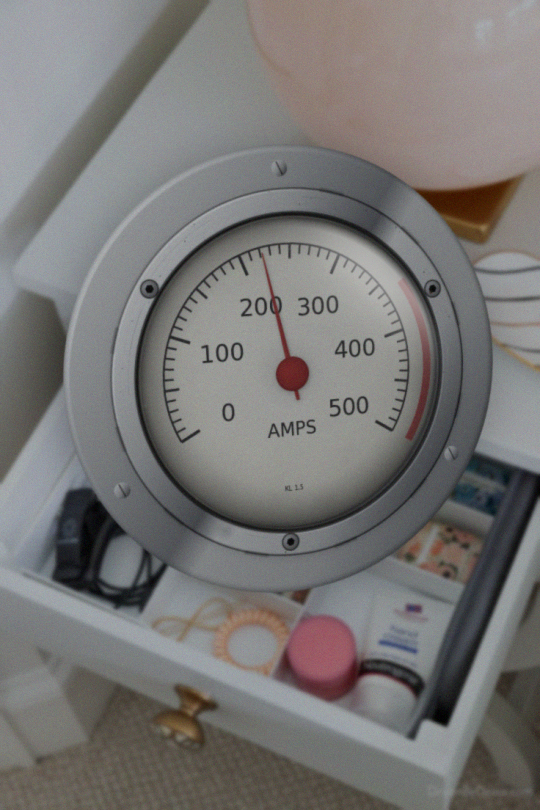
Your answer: 220 A
